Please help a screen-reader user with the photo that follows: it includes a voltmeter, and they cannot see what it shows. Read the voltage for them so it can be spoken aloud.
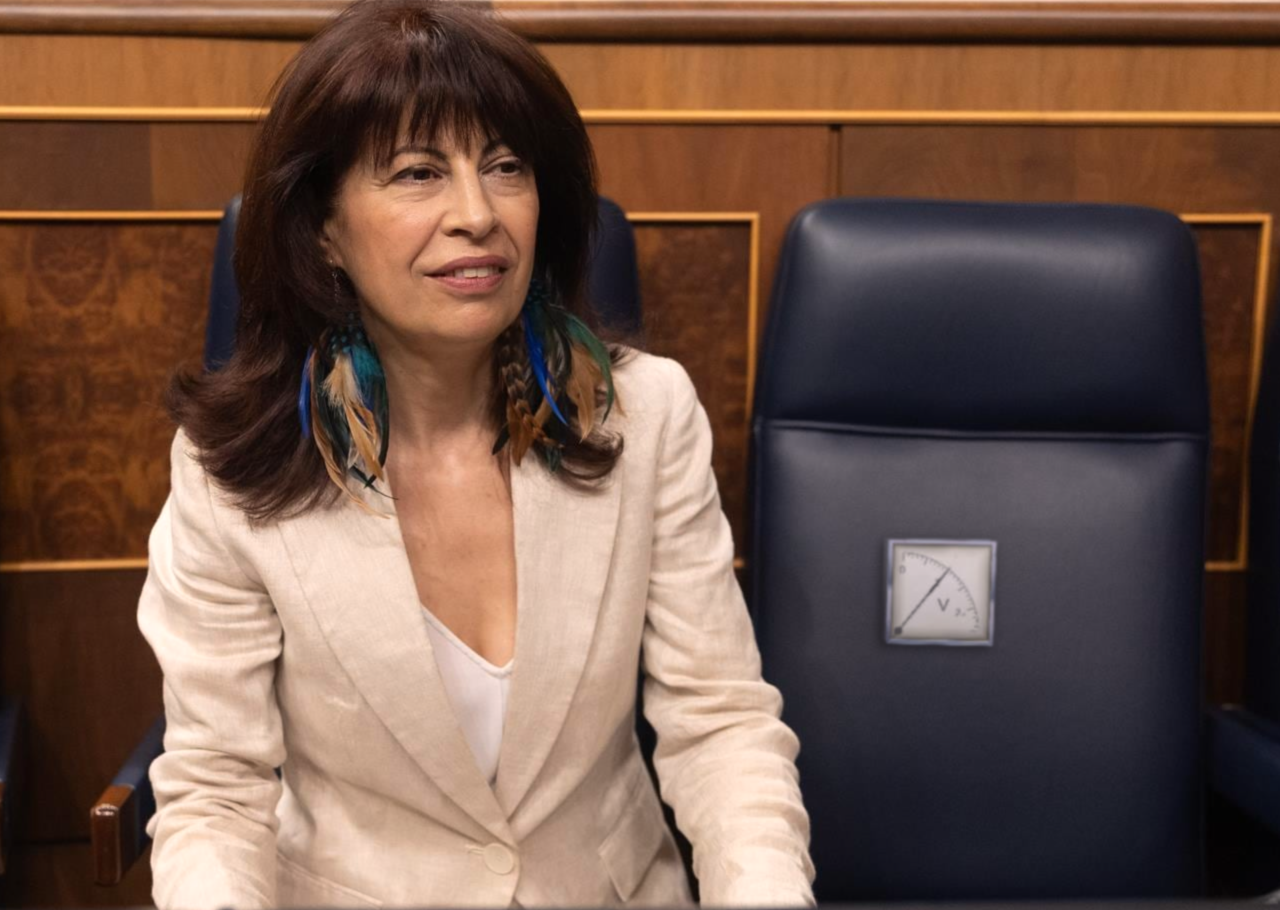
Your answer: 1 V
